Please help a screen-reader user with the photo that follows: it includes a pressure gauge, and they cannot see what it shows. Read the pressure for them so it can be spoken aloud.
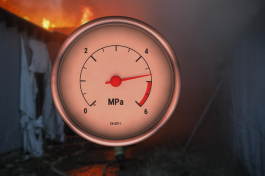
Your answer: 4.75 MPa
